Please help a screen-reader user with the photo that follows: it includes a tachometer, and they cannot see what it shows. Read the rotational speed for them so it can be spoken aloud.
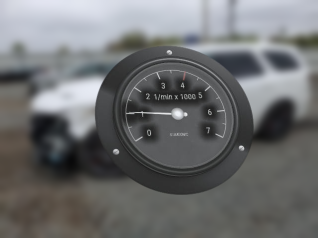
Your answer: 1000 rpm
